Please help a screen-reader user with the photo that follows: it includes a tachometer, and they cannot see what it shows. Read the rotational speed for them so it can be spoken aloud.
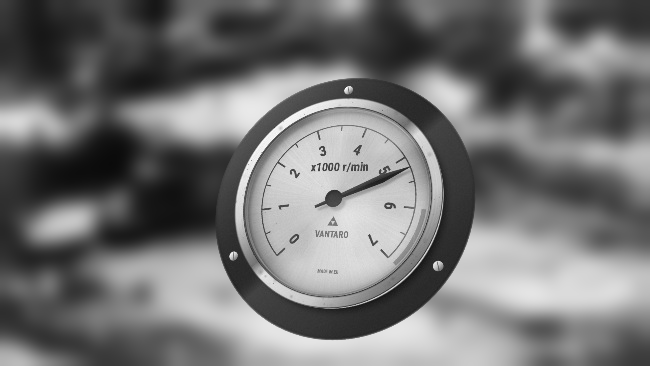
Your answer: 5250 rpm
